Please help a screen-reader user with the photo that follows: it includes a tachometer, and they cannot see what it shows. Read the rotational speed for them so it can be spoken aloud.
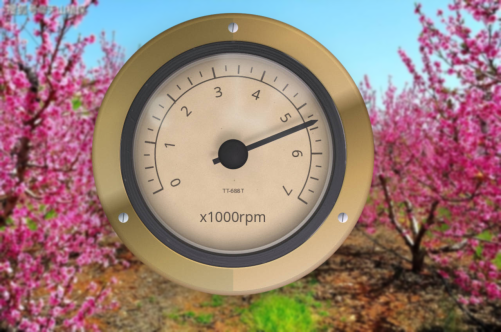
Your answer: 5375 rpm
